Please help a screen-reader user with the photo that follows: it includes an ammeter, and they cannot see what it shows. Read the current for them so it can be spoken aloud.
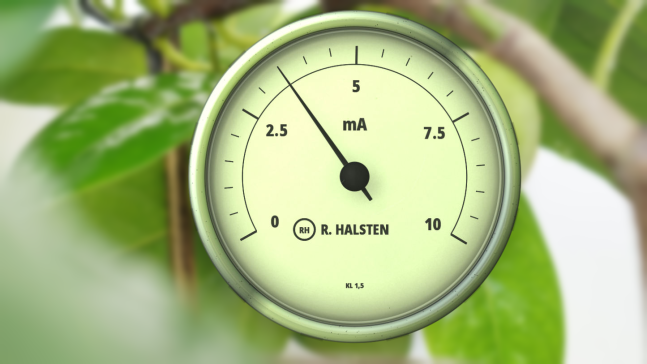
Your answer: 3.5 mA
